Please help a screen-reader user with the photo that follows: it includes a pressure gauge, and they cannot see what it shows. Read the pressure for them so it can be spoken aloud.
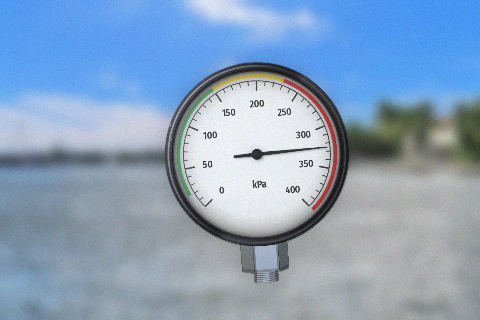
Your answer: 325 kPa
